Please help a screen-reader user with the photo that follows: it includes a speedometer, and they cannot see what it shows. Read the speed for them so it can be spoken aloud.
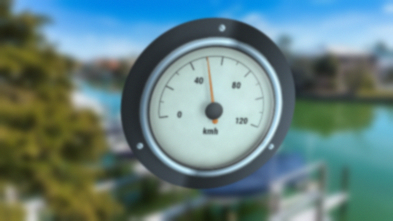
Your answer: 50 km/h
